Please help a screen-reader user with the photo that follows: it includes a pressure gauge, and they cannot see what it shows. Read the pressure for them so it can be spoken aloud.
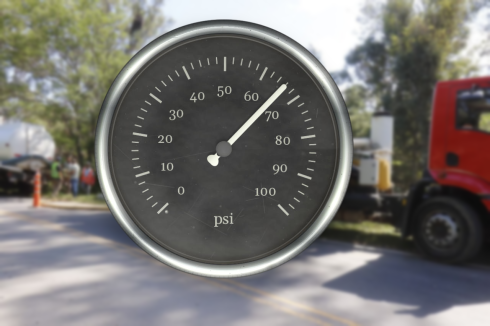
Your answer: 66 psi
